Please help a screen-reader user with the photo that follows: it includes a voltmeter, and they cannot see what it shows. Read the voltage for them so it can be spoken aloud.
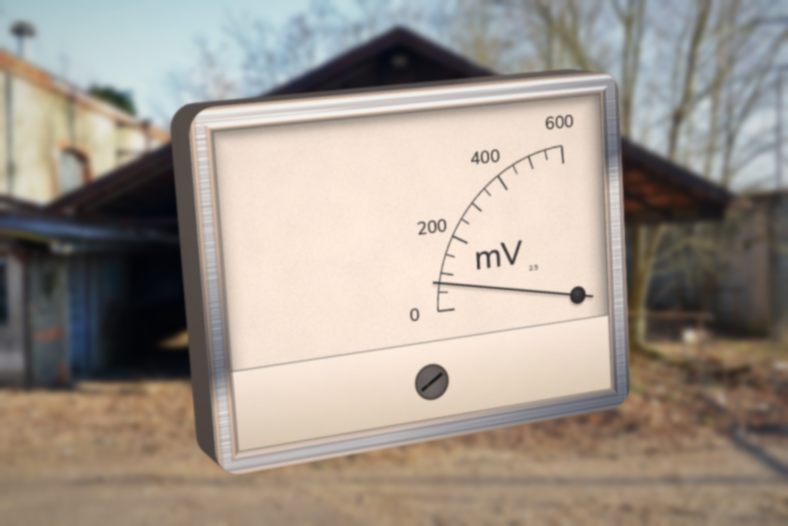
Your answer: 75 mV
